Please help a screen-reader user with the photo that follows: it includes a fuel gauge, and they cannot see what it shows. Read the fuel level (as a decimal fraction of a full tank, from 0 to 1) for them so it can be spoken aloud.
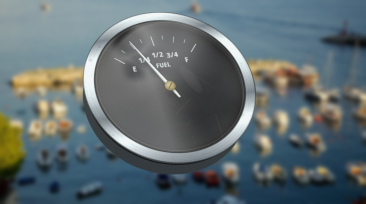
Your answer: 0.25
